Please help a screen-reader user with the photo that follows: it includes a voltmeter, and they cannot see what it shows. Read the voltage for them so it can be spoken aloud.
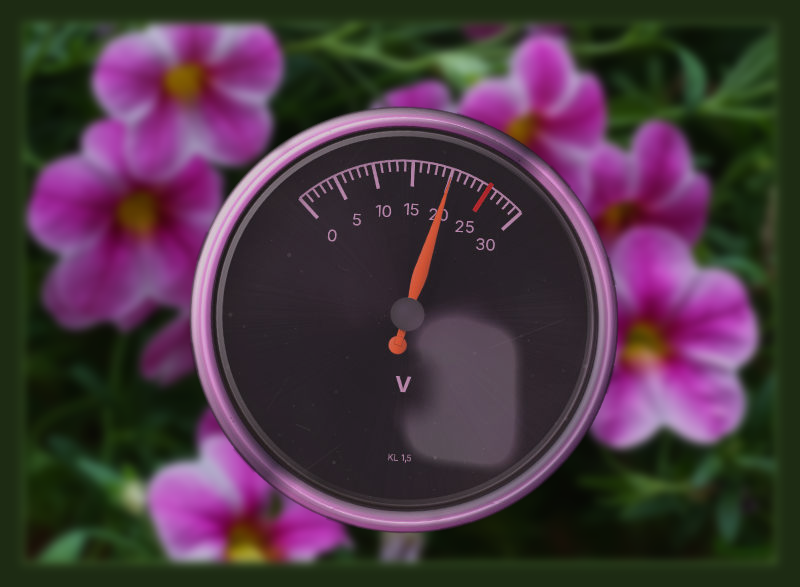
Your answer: 20 V
